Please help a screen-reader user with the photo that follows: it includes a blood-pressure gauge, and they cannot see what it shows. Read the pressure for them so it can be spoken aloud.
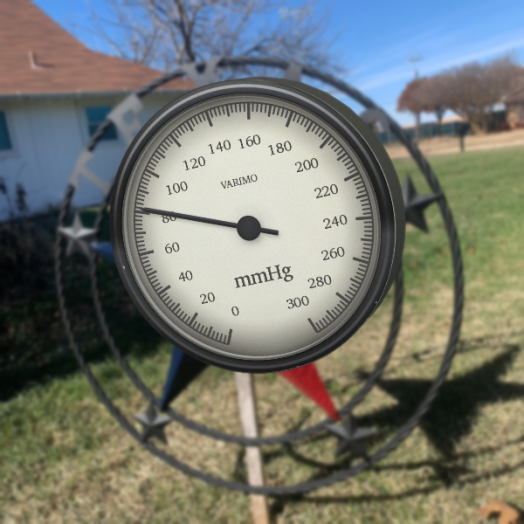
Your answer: 82 mmHg
